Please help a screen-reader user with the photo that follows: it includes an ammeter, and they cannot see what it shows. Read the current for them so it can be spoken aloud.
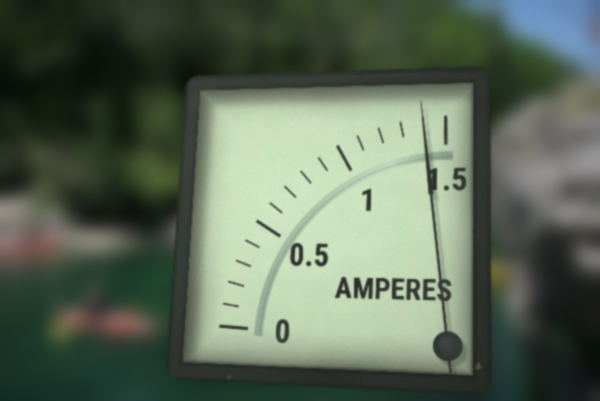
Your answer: 1.4 A
